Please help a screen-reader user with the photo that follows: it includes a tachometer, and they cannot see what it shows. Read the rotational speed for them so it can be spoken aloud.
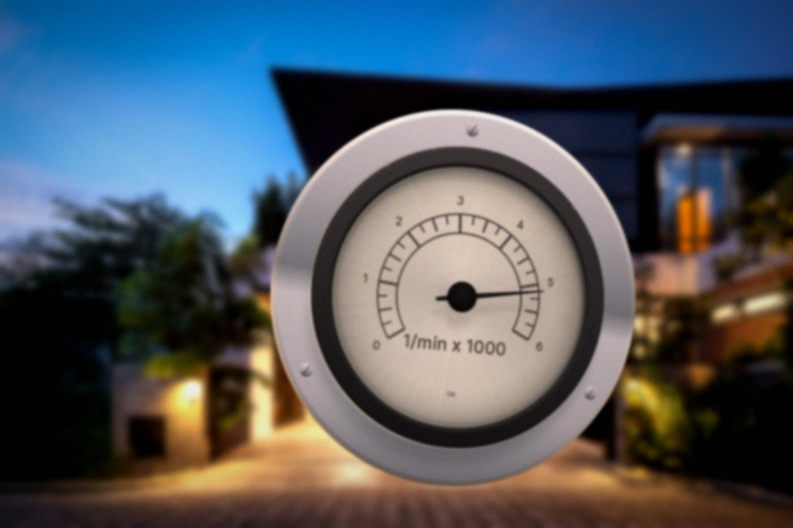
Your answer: 5125 rpm
